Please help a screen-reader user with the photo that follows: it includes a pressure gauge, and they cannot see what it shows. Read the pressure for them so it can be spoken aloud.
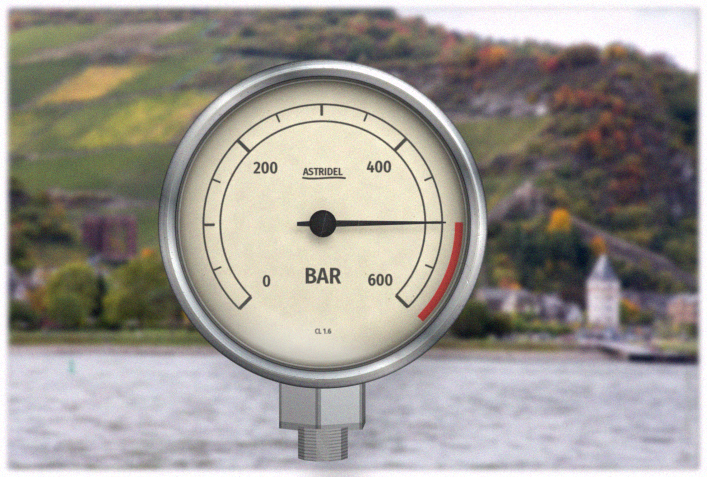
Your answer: 500 bar
